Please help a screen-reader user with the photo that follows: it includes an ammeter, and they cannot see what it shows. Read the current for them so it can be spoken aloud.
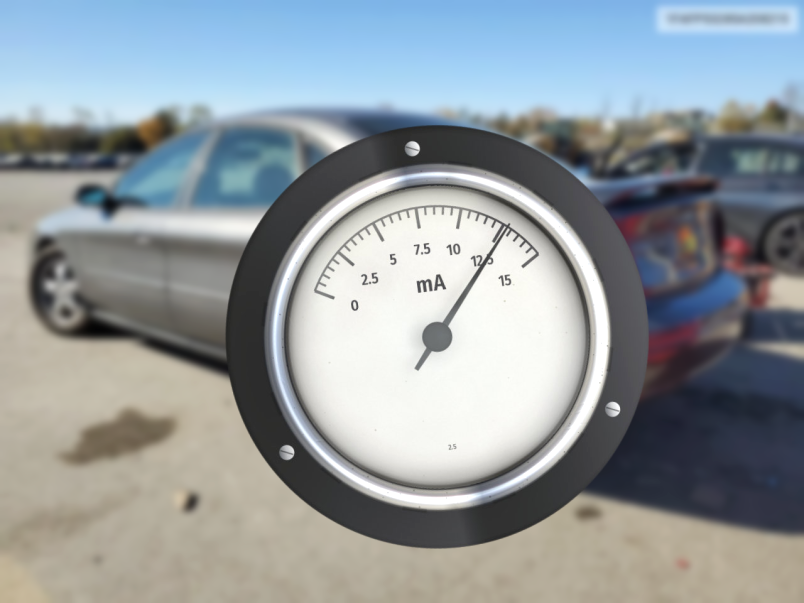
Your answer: 12.75 mA
